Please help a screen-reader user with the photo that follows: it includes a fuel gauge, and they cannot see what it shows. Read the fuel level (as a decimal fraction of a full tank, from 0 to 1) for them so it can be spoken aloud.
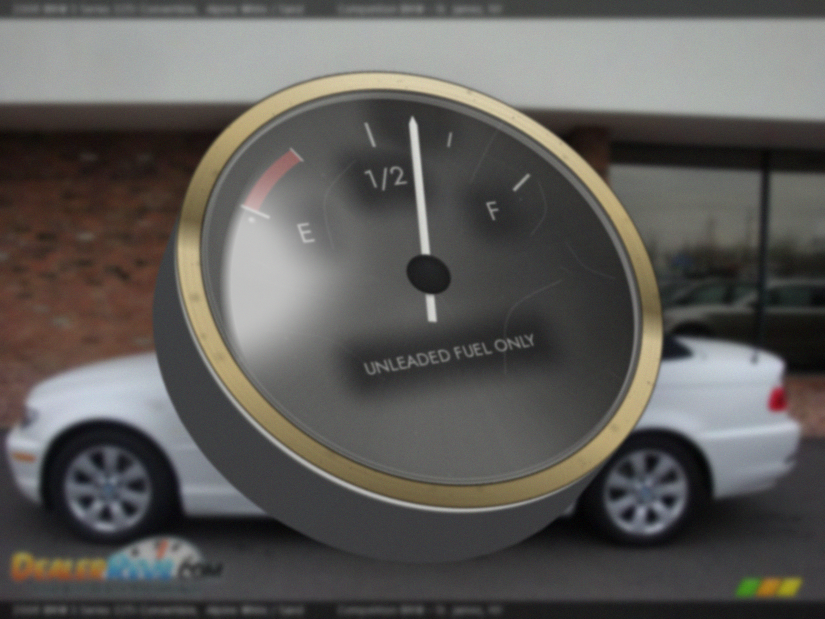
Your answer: 0.625
